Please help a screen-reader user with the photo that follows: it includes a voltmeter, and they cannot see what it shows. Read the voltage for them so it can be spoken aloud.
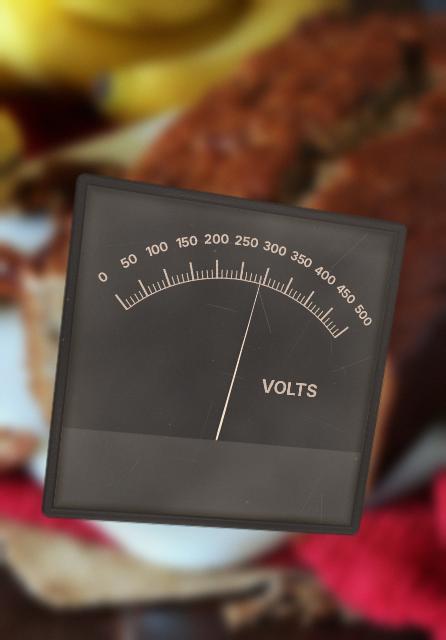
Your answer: 290 V
